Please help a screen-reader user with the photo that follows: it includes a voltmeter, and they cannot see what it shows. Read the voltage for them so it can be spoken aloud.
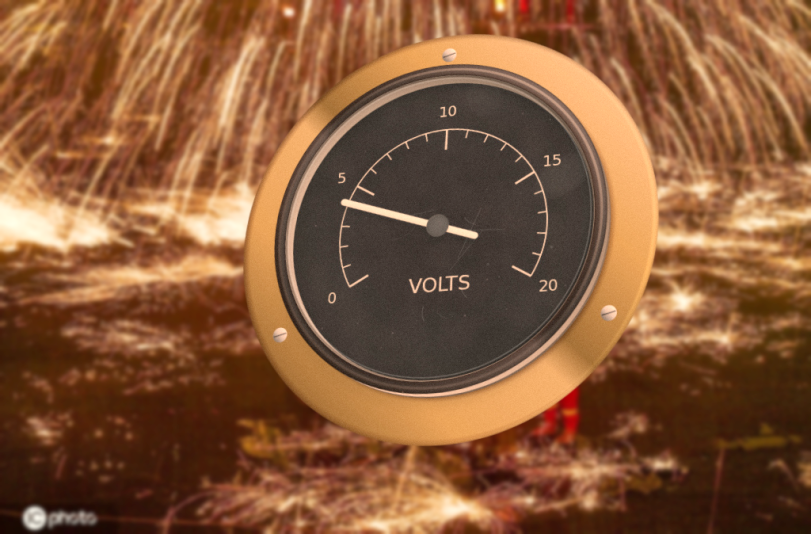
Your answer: 4 V
